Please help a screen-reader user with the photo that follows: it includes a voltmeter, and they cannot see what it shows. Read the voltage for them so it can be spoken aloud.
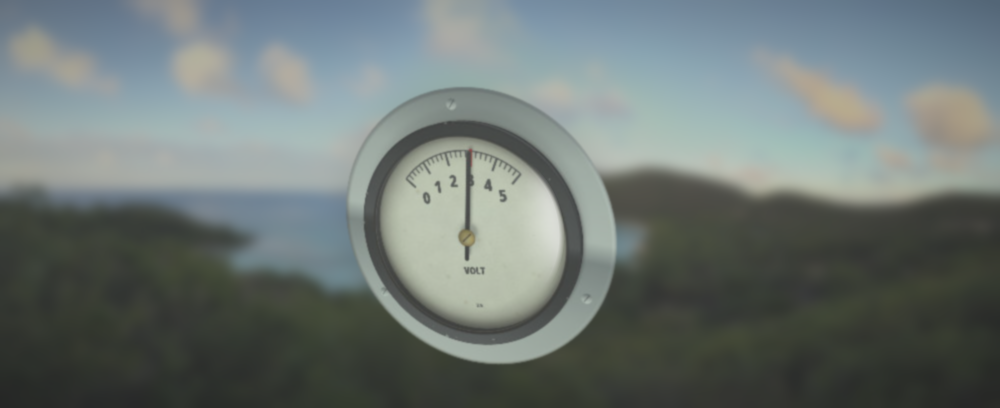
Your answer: 3 V
